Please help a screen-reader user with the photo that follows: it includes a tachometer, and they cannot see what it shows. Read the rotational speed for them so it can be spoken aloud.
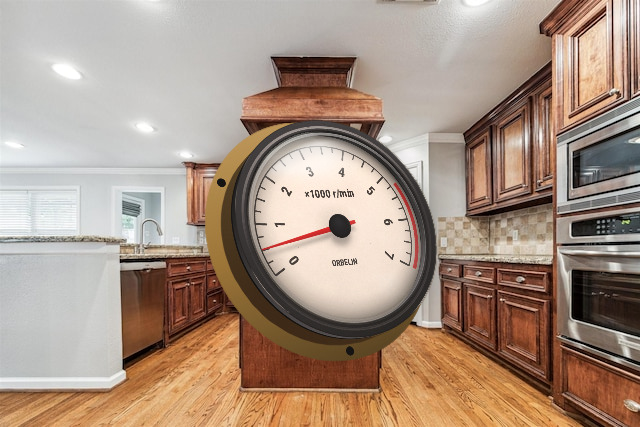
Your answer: 500 rpm
